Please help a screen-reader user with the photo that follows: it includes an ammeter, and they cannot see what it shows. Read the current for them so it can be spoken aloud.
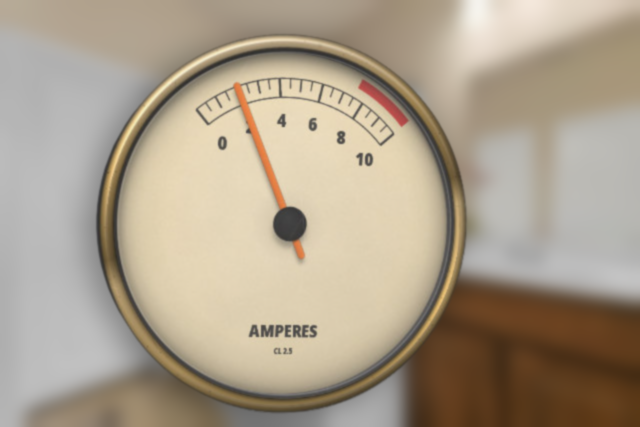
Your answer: 2 A
